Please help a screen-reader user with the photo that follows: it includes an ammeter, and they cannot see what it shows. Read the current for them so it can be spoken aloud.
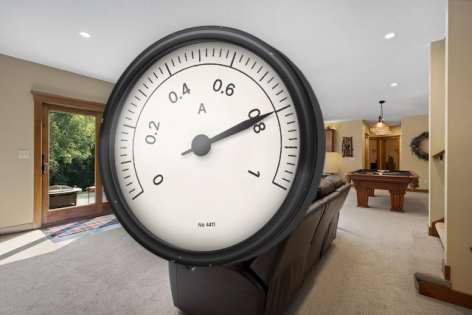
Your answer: 0.8 A
